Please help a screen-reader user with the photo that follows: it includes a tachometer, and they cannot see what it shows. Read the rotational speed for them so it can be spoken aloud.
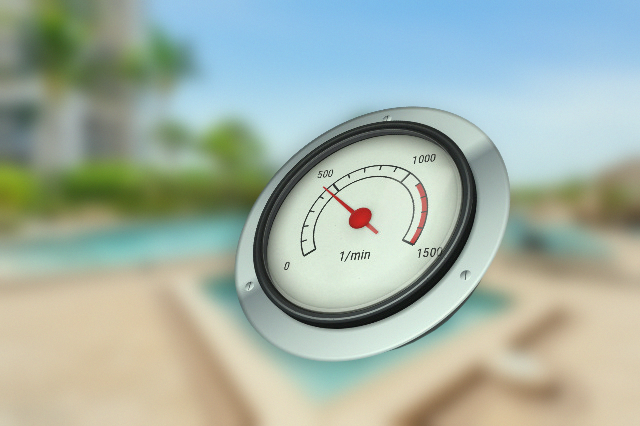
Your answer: 450 rpm
